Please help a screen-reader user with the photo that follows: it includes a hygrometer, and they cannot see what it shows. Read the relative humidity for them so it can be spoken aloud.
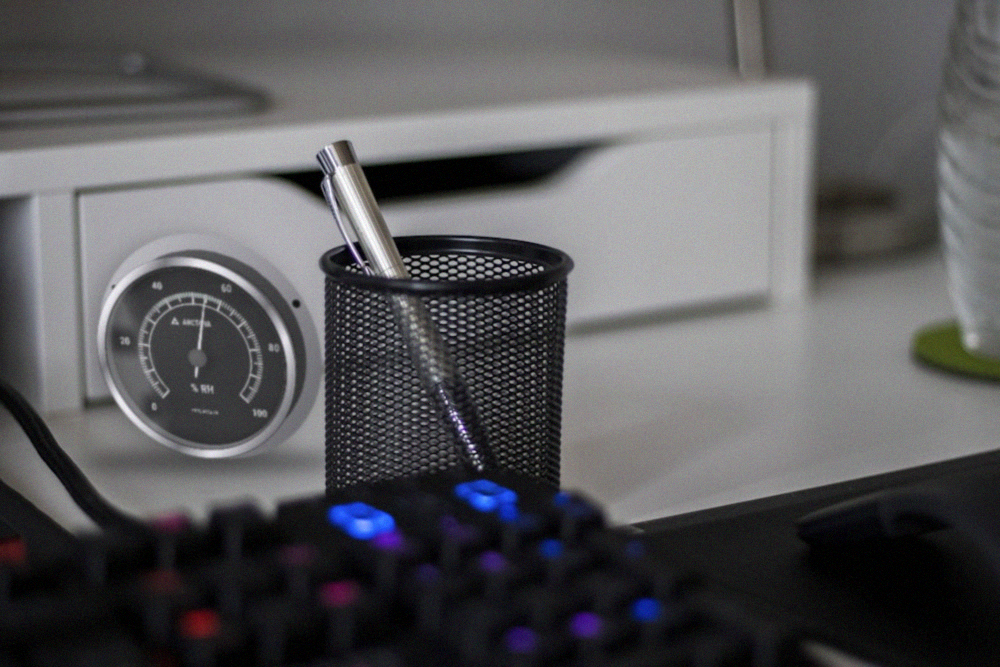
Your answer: 55 %
